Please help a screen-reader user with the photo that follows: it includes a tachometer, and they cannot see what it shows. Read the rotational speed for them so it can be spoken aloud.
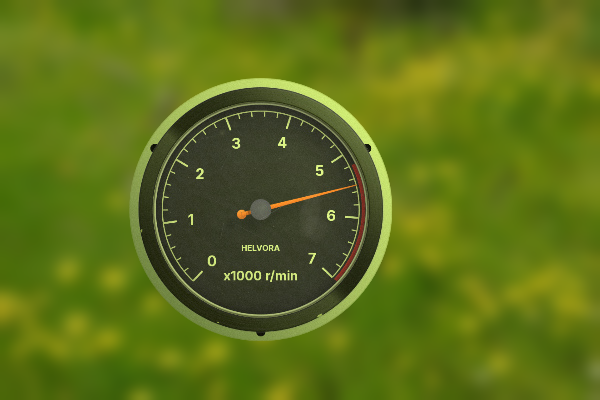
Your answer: 5500 rpm
